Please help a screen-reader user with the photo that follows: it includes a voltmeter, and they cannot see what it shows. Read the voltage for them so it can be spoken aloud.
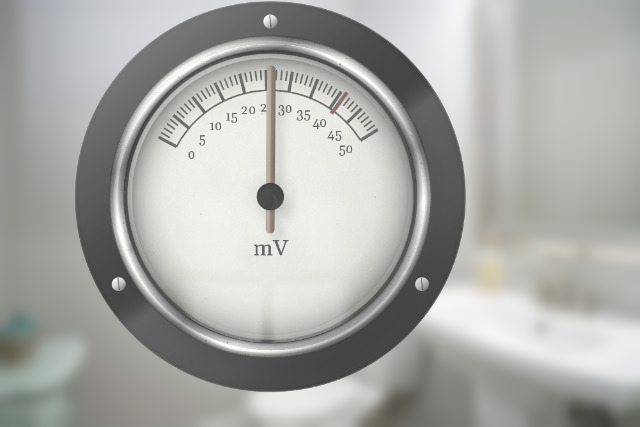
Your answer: 26 mV
